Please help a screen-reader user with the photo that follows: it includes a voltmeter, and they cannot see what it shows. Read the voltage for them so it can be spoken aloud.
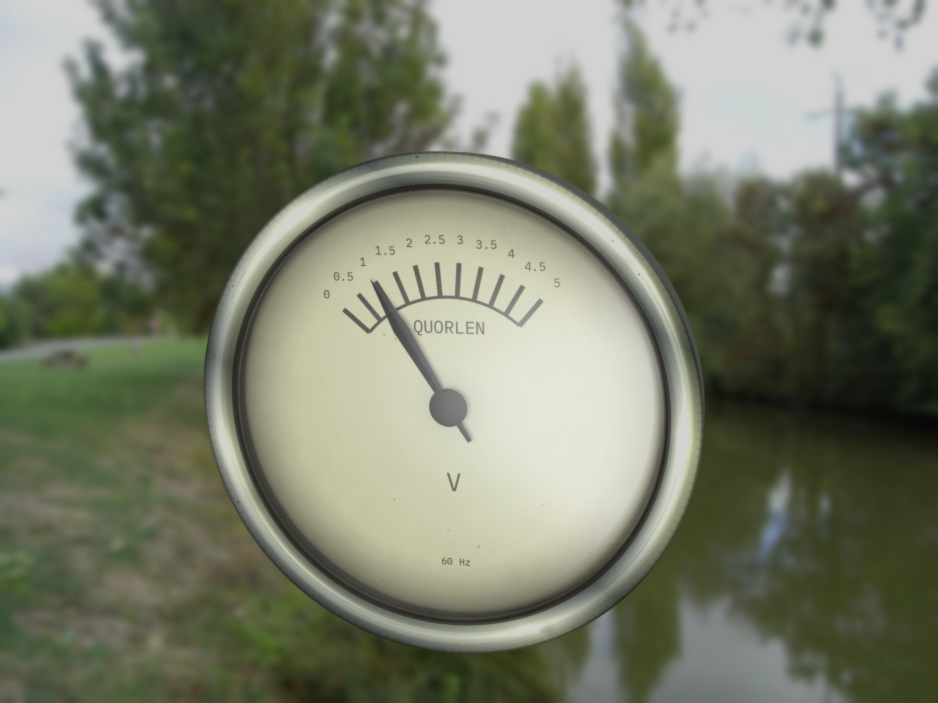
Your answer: 1 V
